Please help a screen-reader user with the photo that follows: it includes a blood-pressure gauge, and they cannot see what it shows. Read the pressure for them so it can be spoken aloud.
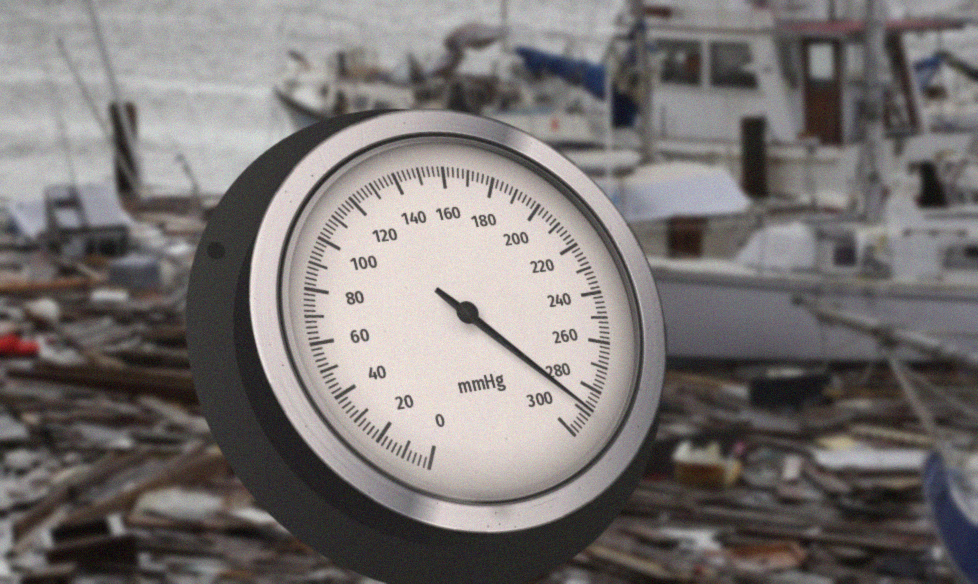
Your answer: 290 mmHg
